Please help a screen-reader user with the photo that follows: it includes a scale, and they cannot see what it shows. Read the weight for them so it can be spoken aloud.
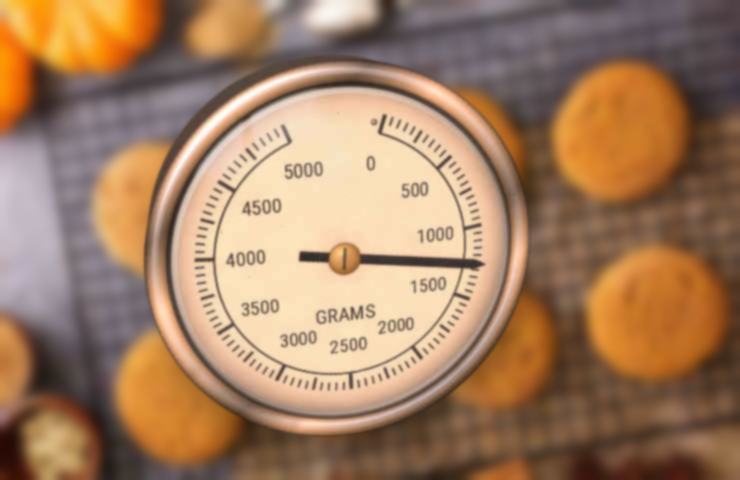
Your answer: 1250 g
